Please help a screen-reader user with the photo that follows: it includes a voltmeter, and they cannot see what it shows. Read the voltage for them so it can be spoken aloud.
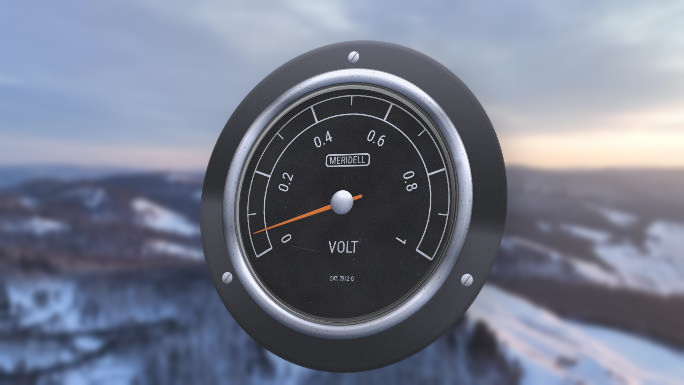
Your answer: 0.05 V
